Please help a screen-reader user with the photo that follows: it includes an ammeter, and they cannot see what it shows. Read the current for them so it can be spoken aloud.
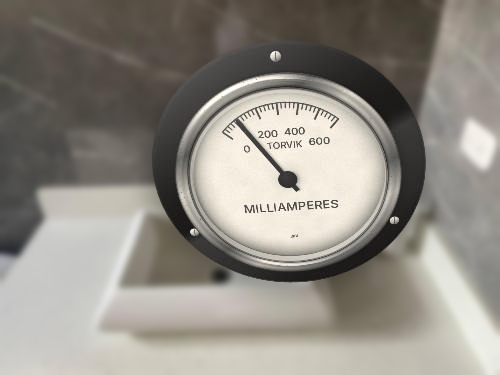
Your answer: 100 mA
